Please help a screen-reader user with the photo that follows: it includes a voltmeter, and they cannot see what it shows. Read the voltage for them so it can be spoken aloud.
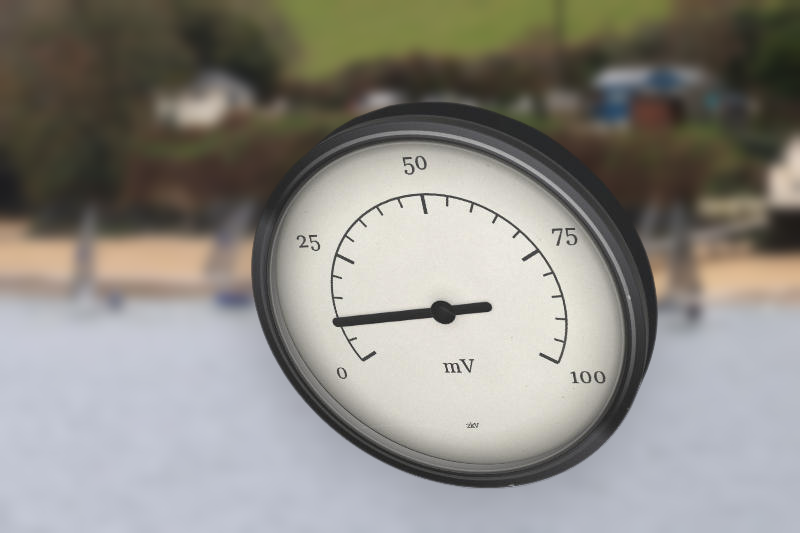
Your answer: 10 mV
